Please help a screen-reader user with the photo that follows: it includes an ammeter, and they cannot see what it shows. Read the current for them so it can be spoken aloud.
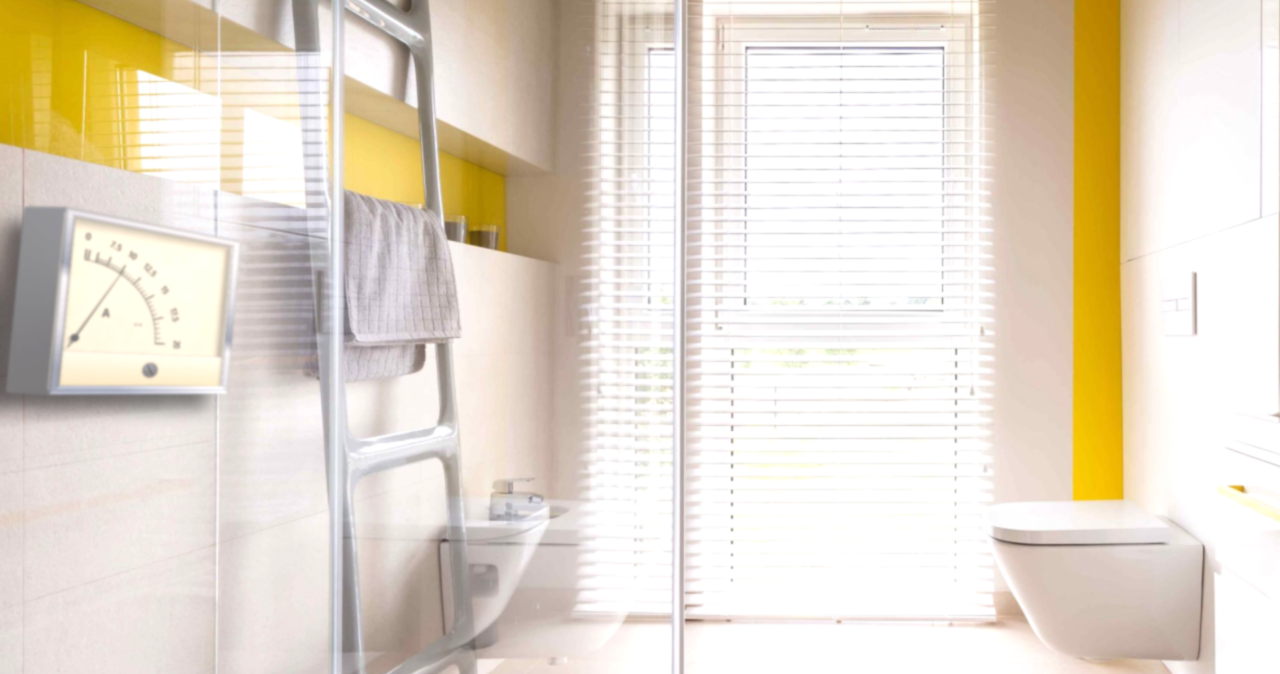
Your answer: 10 A
